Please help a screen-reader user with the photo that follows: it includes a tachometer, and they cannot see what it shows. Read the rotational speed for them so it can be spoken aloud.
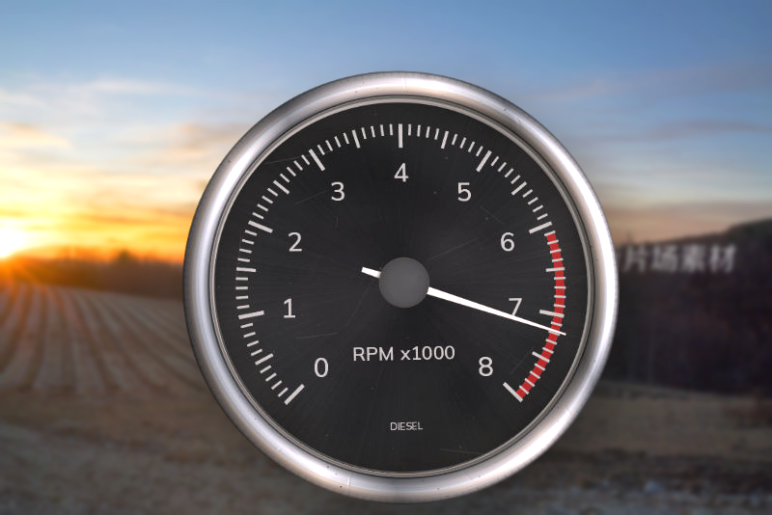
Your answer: 7200 rpm
